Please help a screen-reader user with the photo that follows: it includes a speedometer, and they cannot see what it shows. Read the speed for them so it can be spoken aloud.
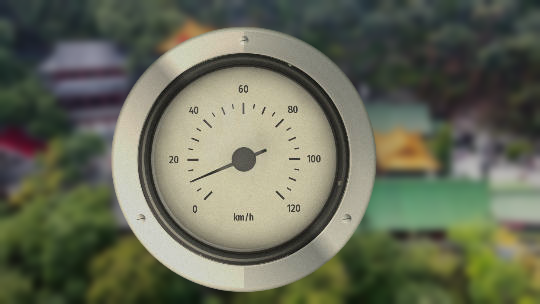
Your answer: 10 km/h
